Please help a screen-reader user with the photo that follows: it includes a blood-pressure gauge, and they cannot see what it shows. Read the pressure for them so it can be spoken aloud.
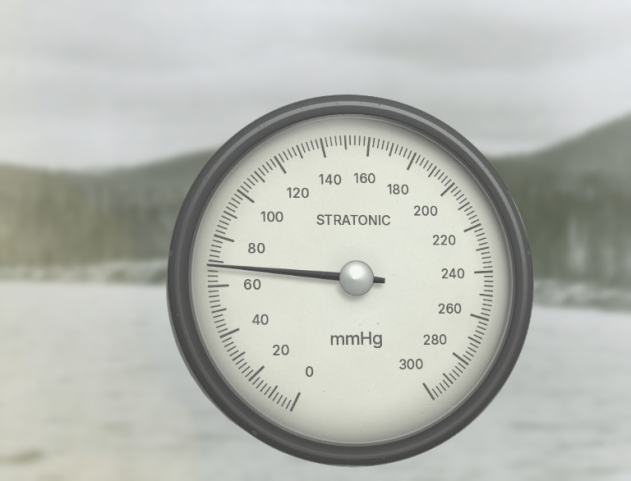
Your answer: 68 mmHg
